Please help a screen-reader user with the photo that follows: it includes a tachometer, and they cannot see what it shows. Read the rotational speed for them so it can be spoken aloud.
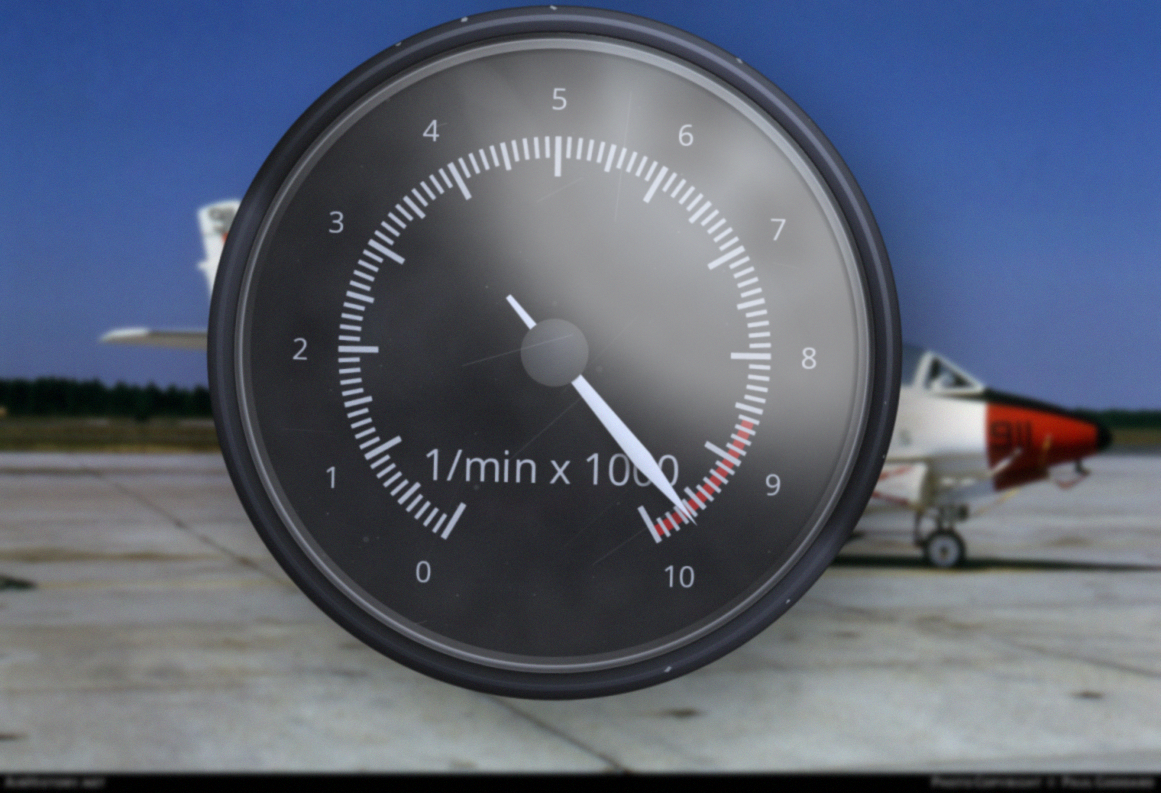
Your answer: 9650 rpm
